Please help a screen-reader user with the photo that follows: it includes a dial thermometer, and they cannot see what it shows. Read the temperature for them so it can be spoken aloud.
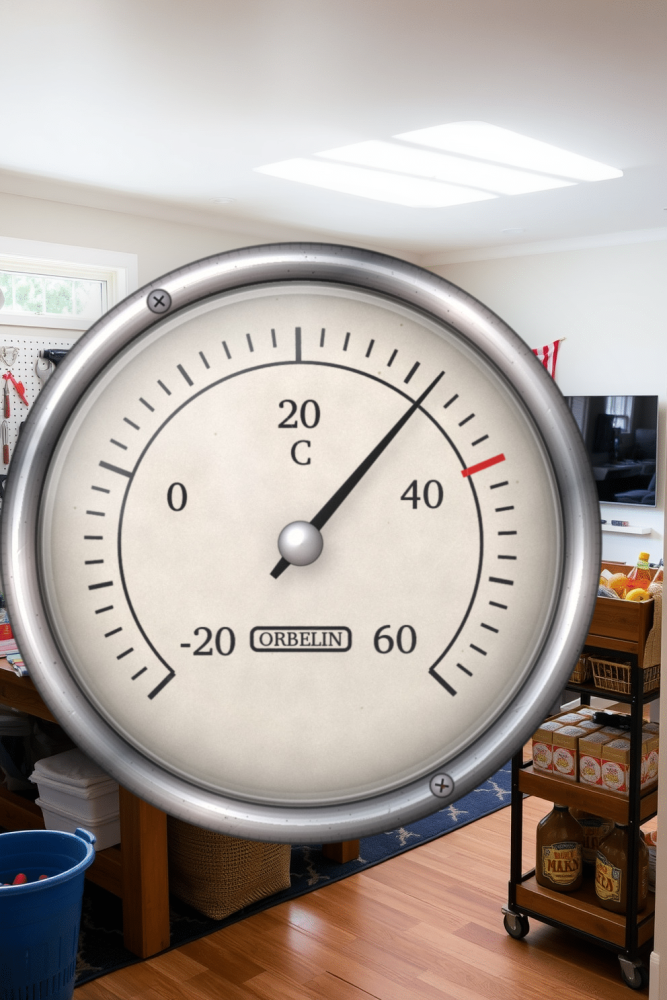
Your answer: 32 °C
